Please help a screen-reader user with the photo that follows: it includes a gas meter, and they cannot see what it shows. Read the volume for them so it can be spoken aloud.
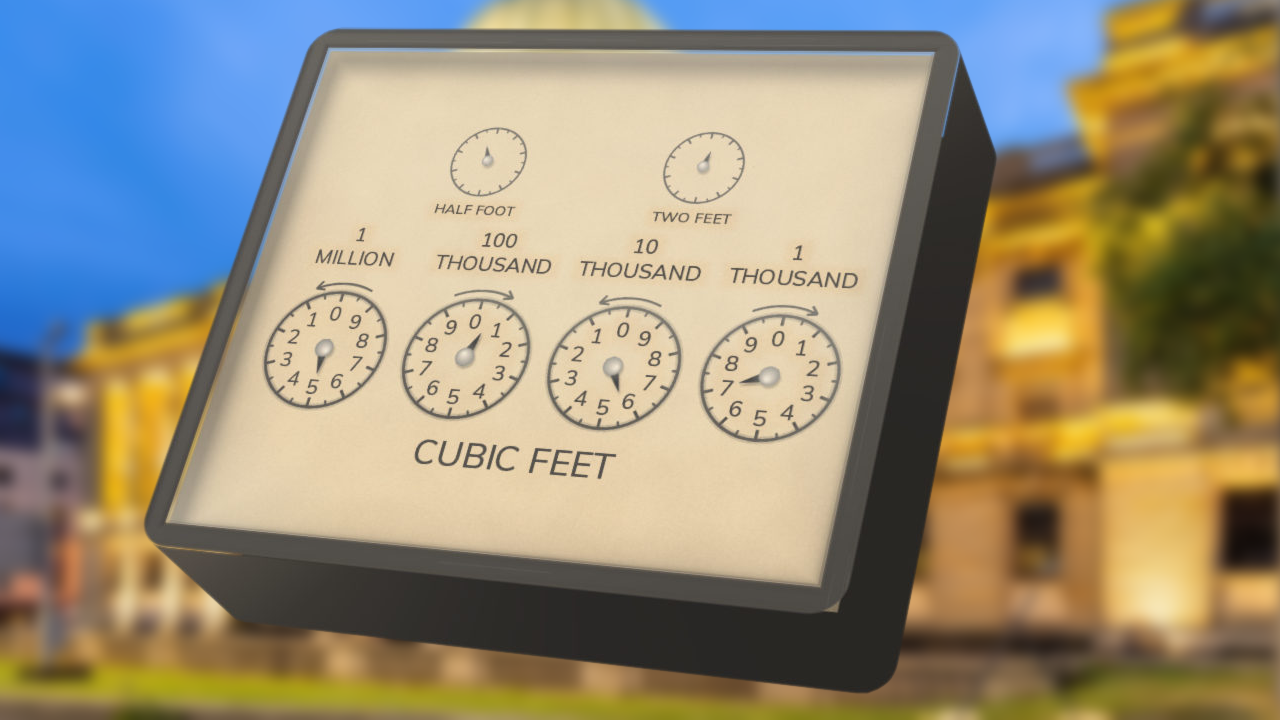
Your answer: 505700 ft³
